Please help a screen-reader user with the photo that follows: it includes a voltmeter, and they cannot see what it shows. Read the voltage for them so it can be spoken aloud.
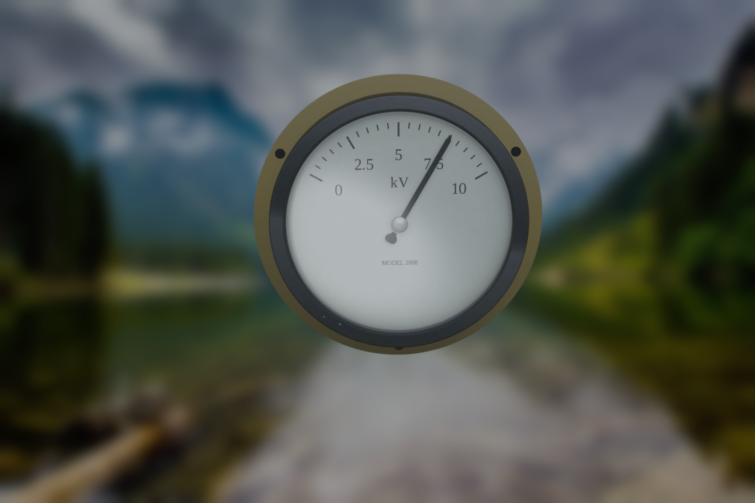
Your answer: 7.5 kV
